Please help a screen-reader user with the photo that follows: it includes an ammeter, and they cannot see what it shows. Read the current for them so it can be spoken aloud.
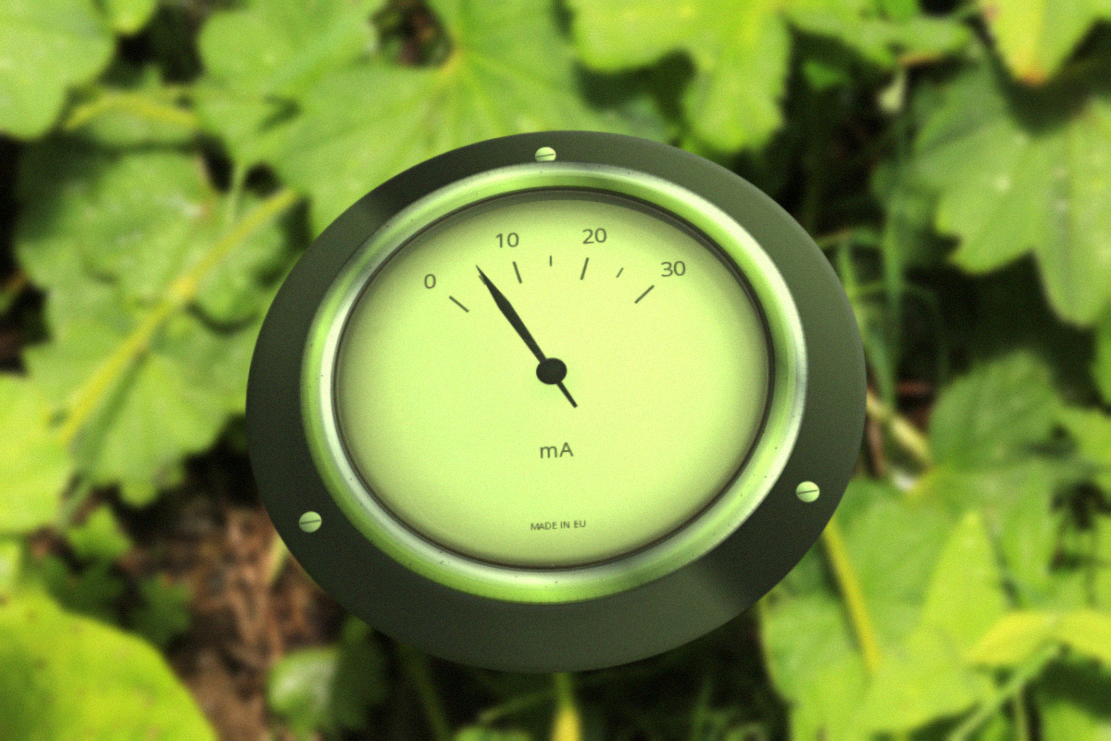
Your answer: 5 mA
